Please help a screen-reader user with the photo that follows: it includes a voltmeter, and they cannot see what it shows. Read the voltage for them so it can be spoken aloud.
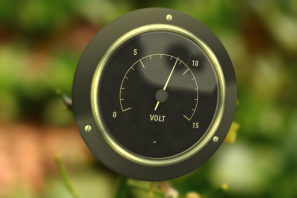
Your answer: 8.5 V
